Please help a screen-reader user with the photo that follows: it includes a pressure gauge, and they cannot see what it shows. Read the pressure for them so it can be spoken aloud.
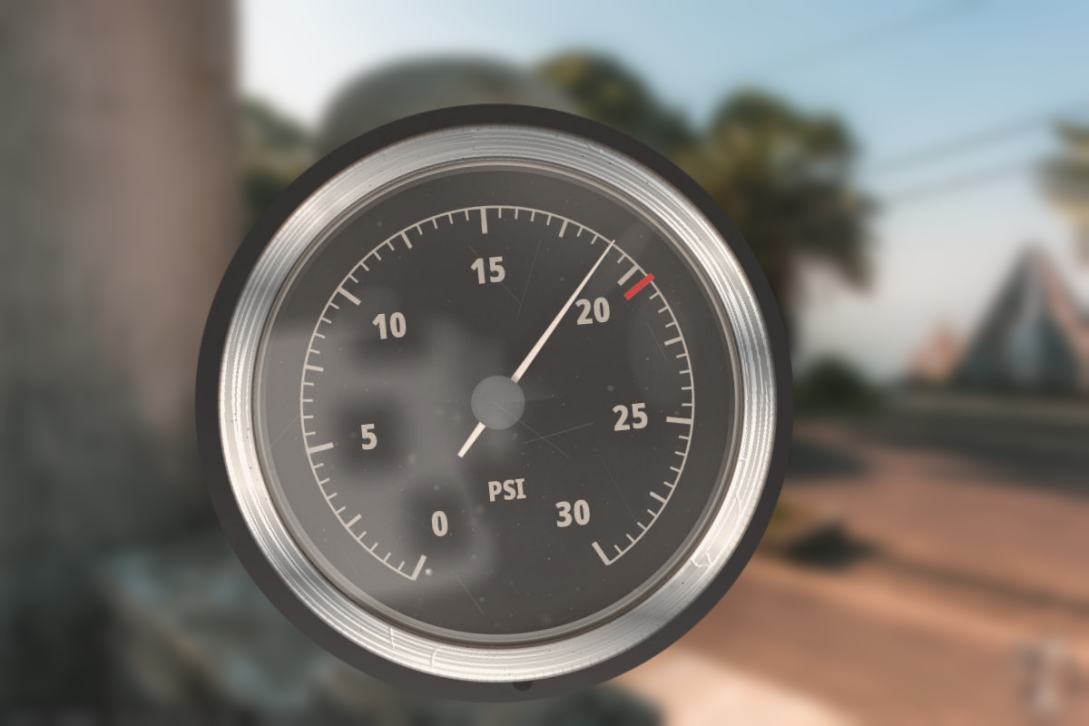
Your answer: 19 psi
